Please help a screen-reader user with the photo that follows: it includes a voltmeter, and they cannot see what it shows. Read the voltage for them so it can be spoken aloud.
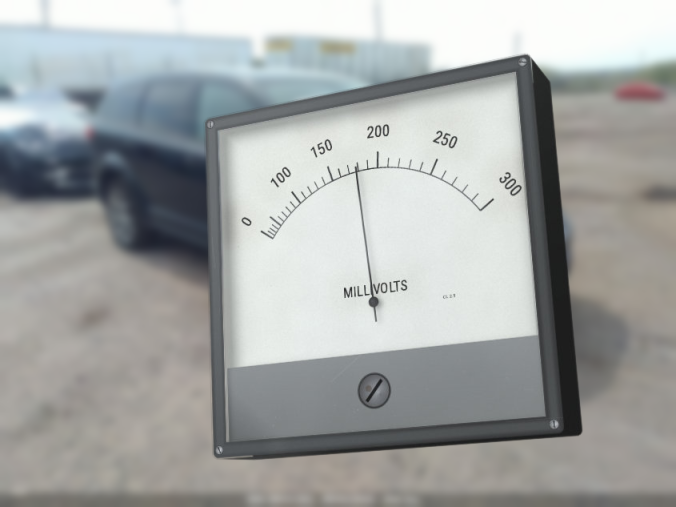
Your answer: 180 mV
